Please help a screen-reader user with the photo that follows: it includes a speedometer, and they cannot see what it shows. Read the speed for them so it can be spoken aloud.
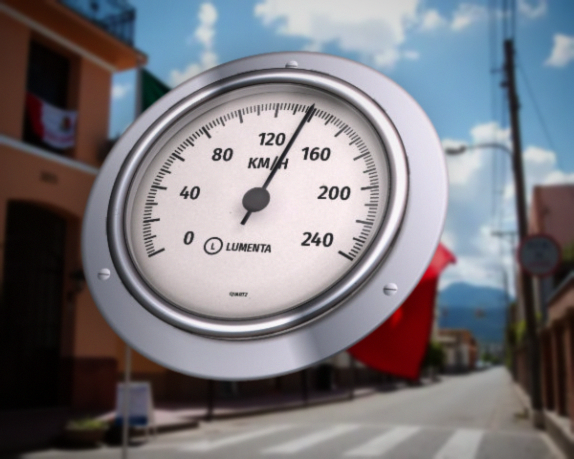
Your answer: 140 km/h
